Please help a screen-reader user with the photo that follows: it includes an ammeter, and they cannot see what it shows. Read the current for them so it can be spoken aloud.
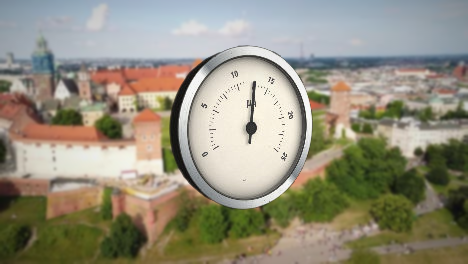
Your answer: 12.5 µA
